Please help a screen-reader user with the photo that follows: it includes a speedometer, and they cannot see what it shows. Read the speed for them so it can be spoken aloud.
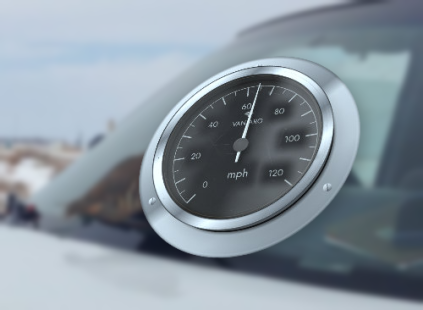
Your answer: 65 mph
